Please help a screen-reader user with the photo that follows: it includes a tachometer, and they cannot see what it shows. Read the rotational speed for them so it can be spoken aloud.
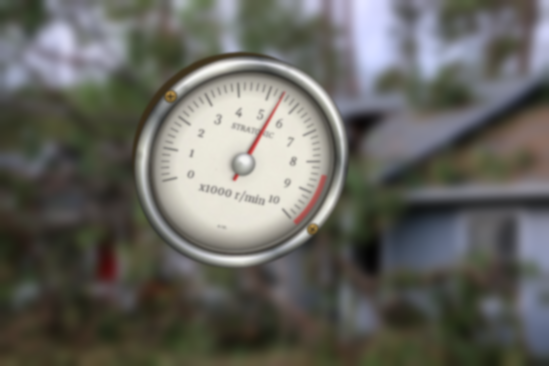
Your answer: 5400 rpm
